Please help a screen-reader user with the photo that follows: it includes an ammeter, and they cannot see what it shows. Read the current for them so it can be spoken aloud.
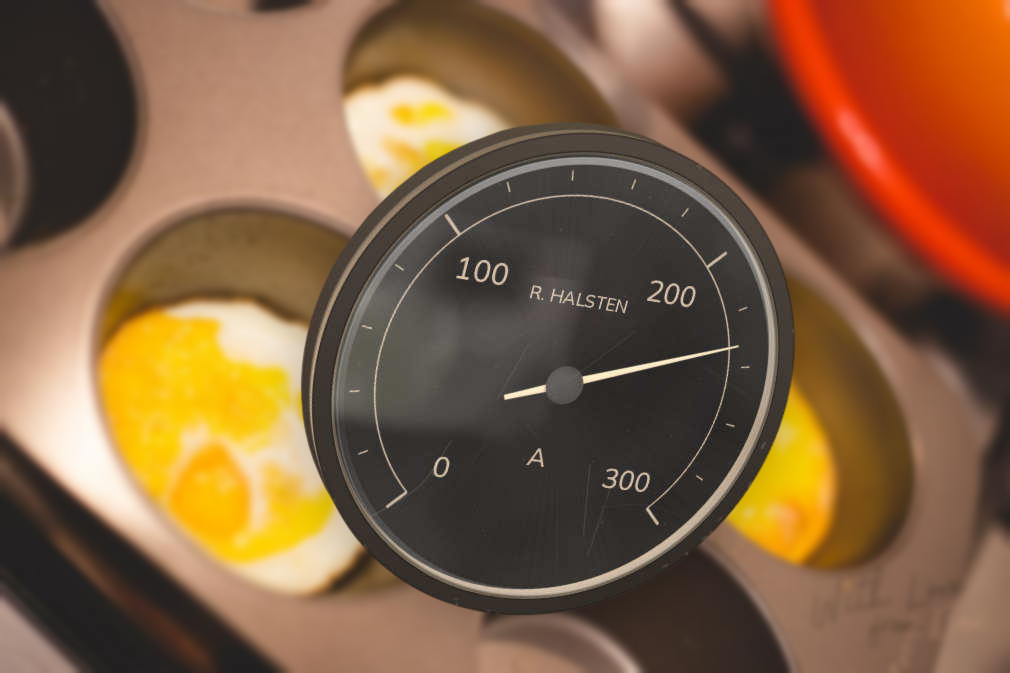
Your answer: 230 A
